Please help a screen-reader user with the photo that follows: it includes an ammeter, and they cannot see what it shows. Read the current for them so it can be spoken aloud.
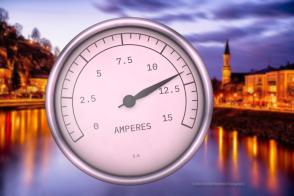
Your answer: 11.75 A
